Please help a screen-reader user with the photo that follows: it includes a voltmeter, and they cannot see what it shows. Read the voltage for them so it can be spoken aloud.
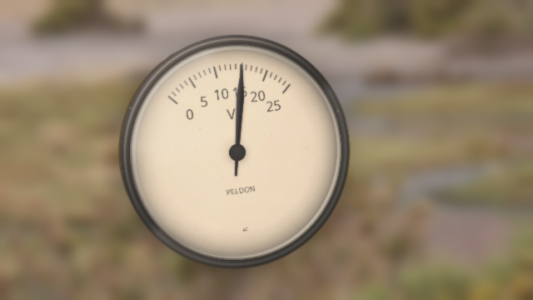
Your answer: 15 V
